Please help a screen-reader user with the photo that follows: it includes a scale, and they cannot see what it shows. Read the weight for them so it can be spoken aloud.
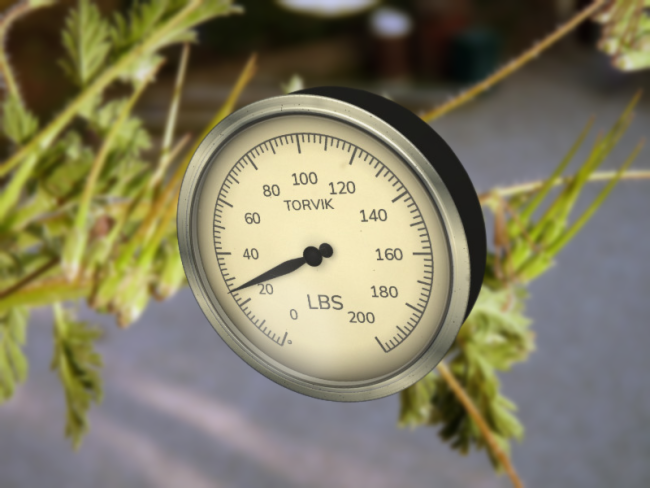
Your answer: 26 lb
